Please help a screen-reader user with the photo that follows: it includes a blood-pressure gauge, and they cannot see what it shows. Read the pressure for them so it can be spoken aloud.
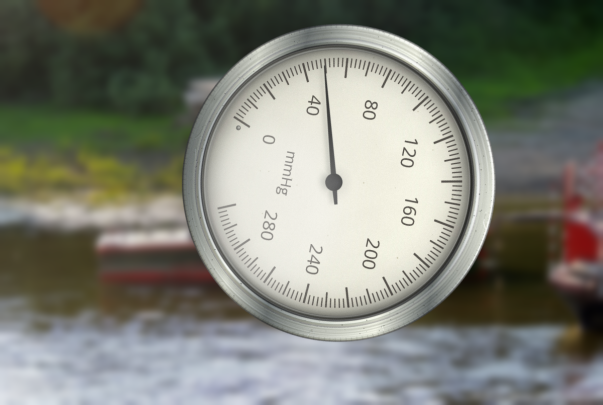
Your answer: 50 mmHg
